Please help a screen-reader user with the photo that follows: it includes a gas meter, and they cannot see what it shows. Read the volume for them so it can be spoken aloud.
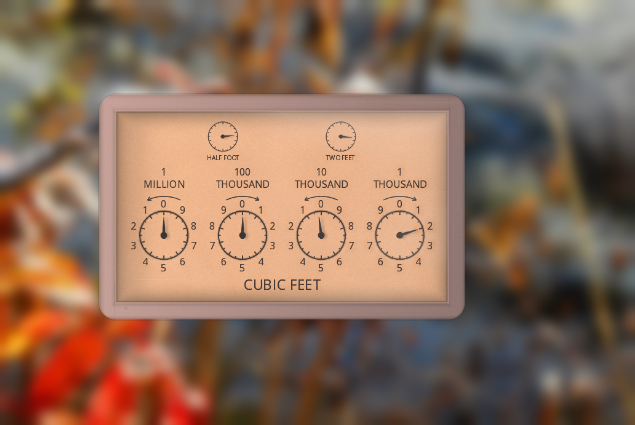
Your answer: 200 ft³
